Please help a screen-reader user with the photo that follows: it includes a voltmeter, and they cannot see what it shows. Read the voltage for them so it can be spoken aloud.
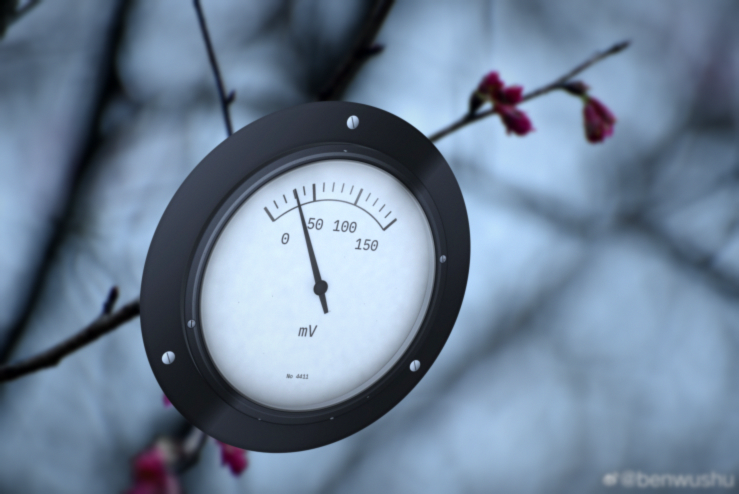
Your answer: 30 mV
